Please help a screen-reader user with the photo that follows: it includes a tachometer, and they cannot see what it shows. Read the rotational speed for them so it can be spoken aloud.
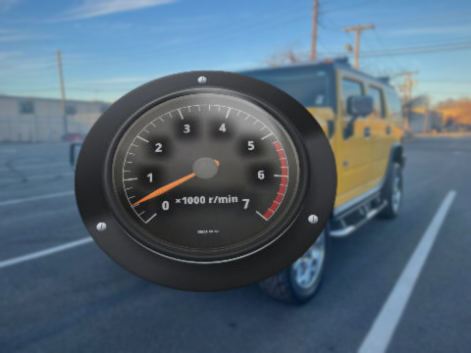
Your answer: 400 rpm
